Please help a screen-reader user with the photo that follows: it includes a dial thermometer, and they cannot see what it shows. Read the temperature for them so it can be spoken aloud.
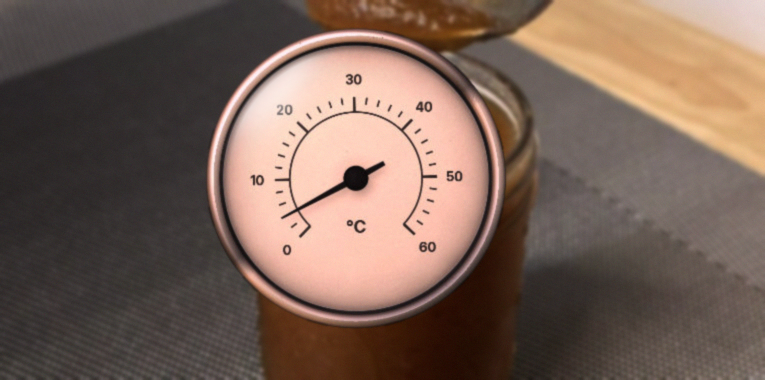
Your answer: 4 °C
